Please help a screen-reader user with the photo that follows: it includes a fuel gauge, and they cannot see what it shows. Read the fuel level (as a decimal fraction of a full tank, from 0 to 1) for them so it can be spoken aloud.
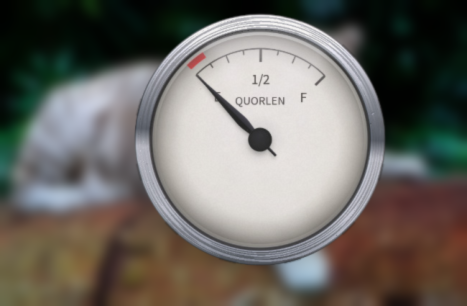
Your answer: 0
